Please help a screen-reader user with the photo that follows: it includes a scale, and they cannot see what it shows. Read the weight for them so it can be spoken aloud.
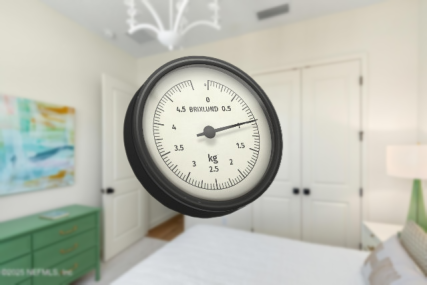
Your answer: 1 kg
